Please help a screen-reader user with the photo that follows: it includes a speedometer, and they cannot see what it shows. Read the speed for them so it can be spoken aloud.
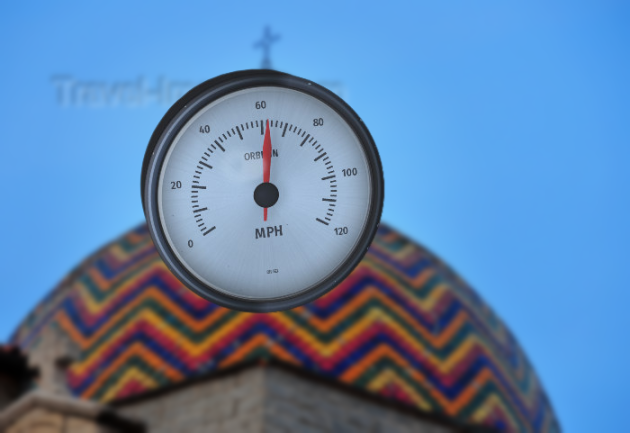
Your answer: 62 mph
